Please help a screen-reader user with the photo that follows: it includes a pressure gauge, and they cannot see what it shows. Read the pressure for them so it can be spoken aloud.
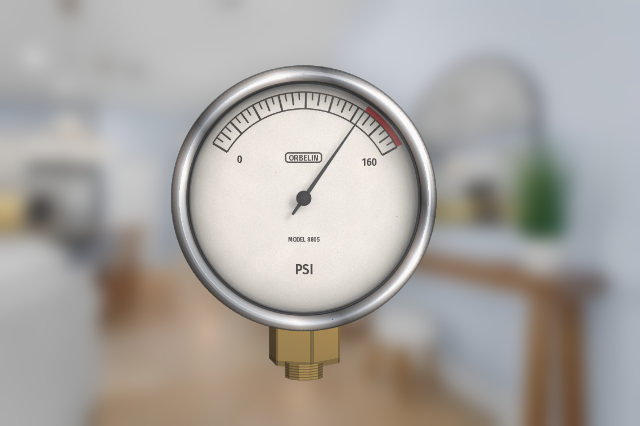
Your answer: 125 psi
